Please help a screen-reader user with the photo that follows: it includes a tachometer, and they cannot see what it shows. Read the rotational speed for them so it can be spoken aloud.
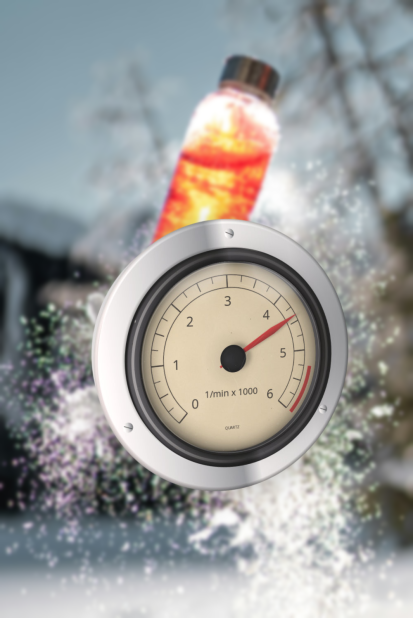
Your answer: 4375 rpm
